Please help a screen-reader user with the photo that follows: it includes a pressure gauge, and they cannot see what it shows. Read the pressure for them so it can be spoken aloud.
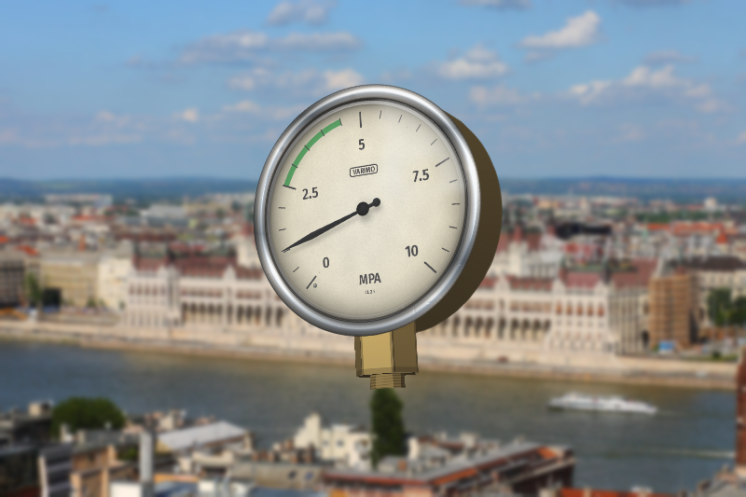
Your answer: 1 MPa
